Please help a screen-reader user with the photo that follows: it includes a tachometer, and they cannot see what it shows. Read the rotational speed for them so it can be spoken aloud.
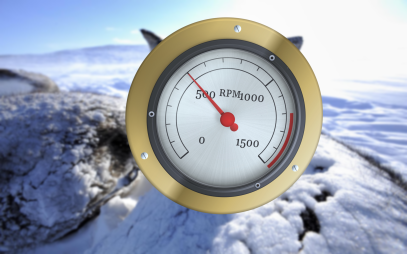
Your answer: 500 rpm
